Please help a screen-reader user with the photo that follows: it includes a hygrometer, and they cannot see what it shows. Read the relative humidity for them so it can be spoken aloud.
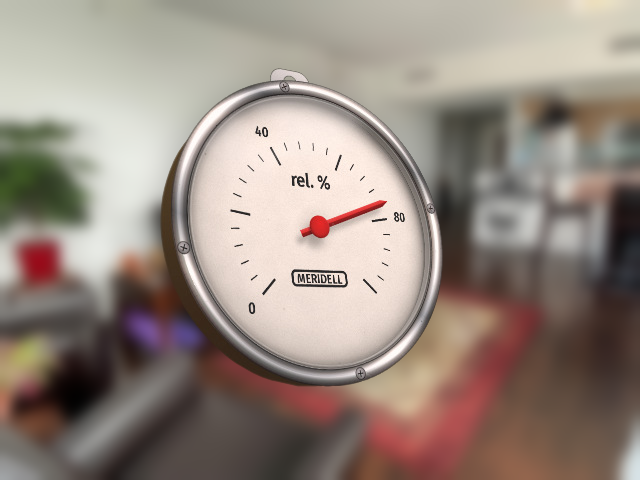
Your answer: 76 %
